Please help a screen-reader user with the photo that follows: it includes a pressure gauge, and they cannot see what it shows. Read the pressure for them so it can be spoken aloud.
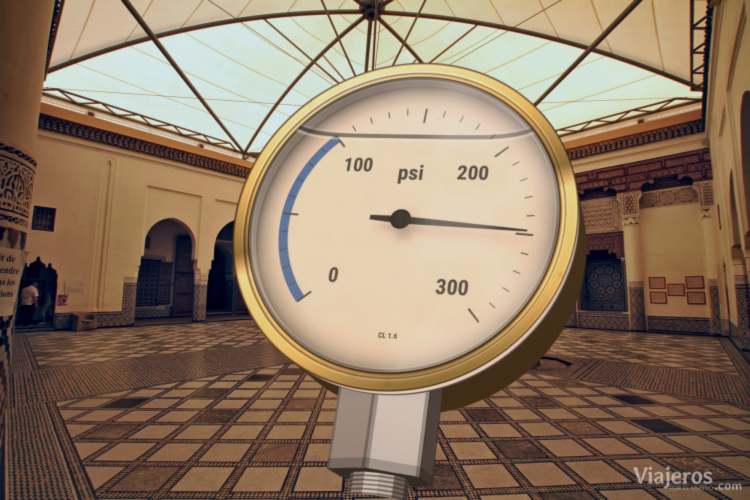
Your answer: 250 psi
